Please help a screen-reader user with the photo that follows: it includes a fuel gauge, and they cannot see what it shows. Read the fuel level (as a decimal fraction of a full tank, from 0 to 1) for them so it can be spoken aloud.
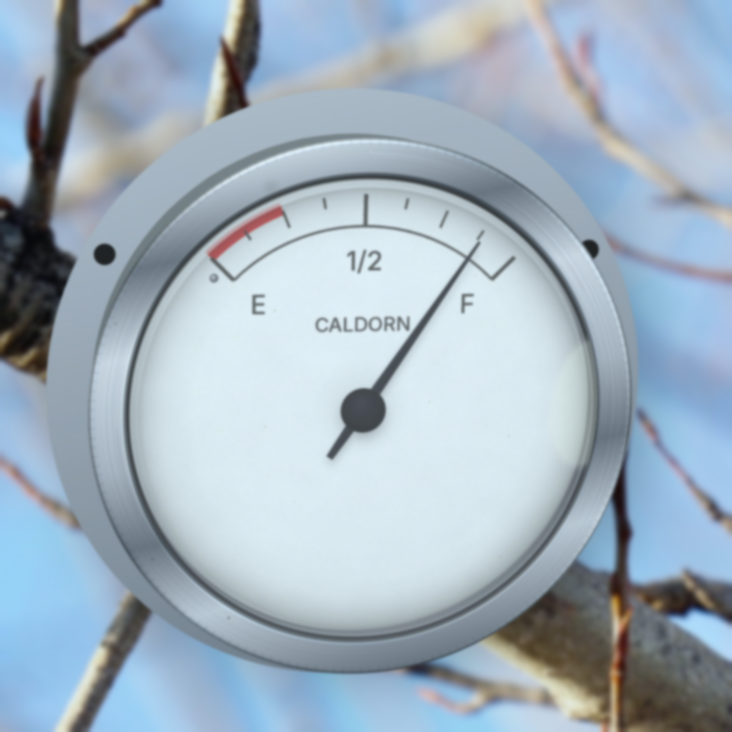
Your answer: 0.875
